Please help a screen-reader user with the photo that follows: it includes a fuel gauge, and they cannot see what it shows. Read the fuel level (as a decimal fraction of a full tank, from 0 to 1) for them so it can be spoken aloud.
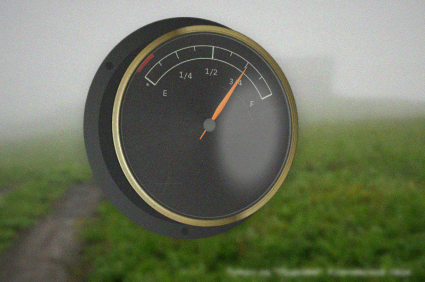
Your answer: 0.75
